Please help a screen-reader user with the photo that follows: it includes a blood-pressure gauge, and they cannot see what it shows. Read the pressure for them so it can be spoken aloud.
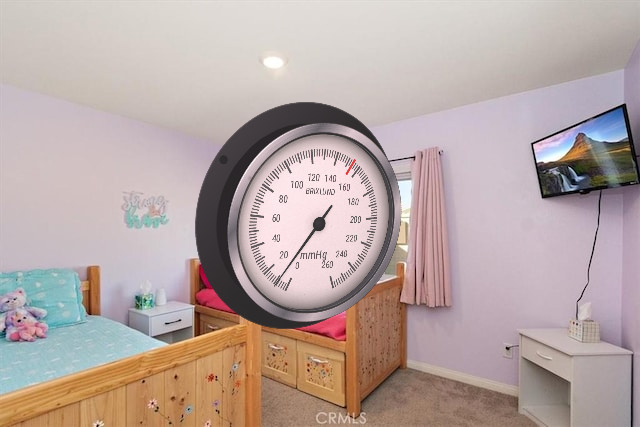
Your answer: 10 mmHg
